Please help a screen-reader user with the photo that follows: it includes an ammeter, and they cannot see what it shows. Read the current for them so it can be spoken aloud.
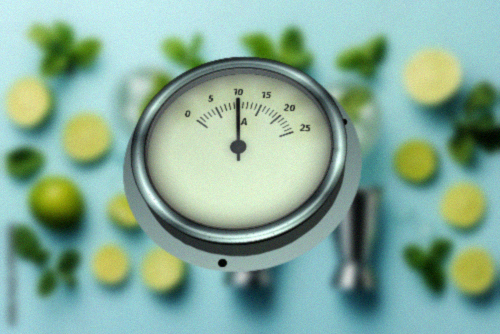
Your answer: 10 A
